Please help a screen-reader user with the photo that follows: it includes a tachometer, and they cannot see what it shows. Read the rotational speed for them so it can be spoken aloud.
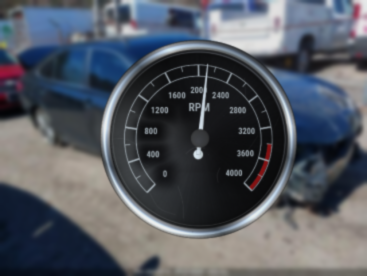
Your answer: 2100 rpm
